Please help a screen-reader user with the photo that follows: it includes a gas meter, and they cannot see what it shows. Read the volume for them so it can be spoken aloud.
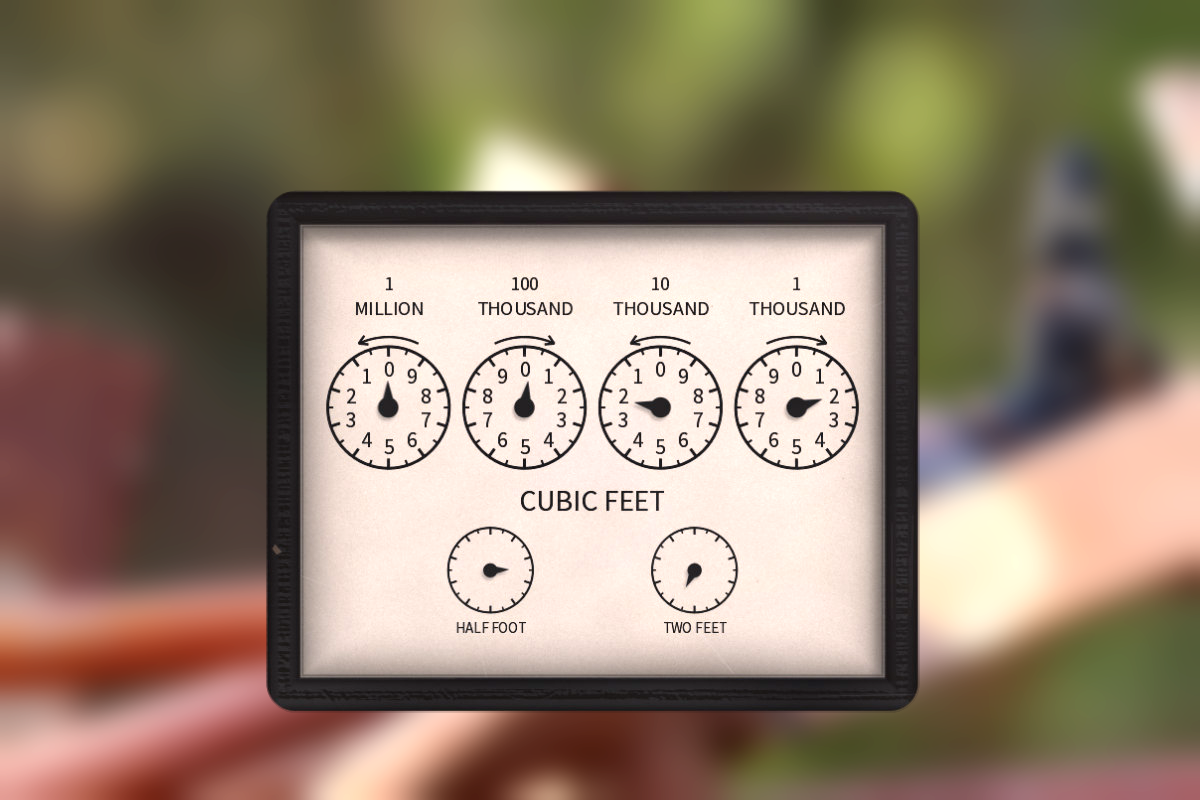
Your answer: 2200 ft³
